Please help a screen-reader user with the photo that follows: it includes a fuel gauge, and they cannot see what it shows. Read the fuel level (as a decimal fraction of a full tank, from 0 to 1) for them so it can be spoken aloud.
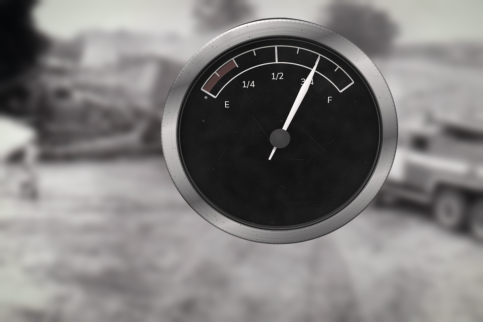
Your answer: 0.75
